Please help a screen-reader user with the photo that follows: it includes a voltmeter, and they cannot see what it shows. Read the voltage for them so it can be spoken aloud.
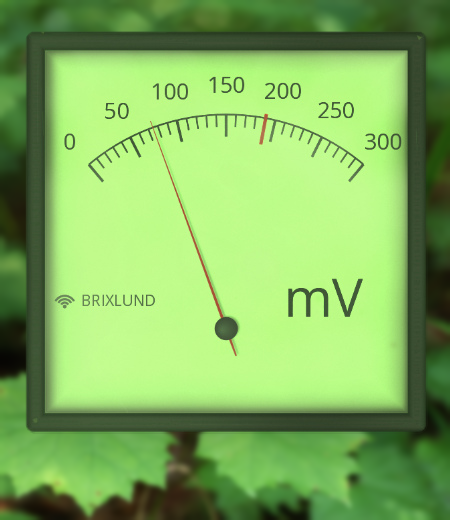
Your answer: 75 mV
